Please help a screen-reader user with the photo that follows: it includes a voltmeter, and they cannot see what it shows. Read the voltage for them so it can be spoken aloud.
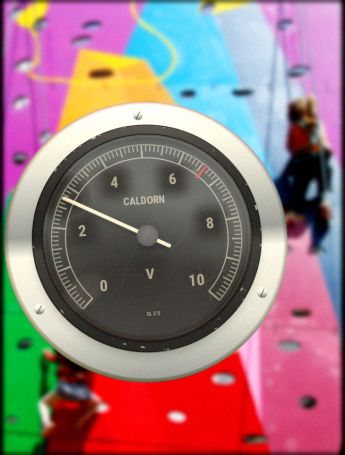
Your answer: 2.7 V
